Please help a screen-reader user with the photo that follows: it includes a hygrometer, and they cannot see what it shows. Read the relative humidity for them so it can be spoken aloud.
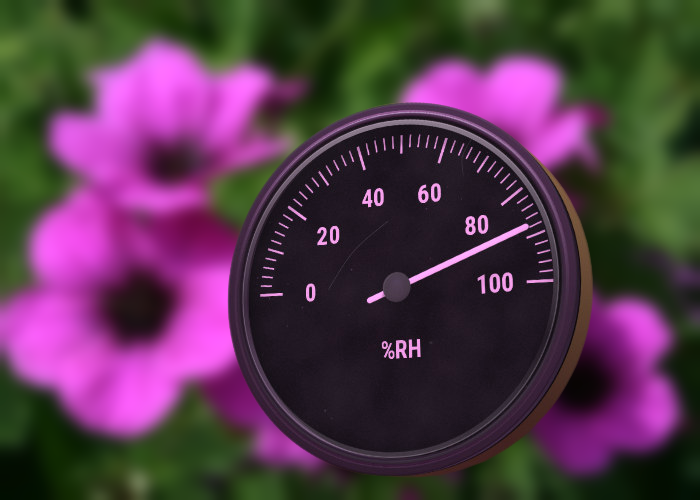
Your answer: 88 %
